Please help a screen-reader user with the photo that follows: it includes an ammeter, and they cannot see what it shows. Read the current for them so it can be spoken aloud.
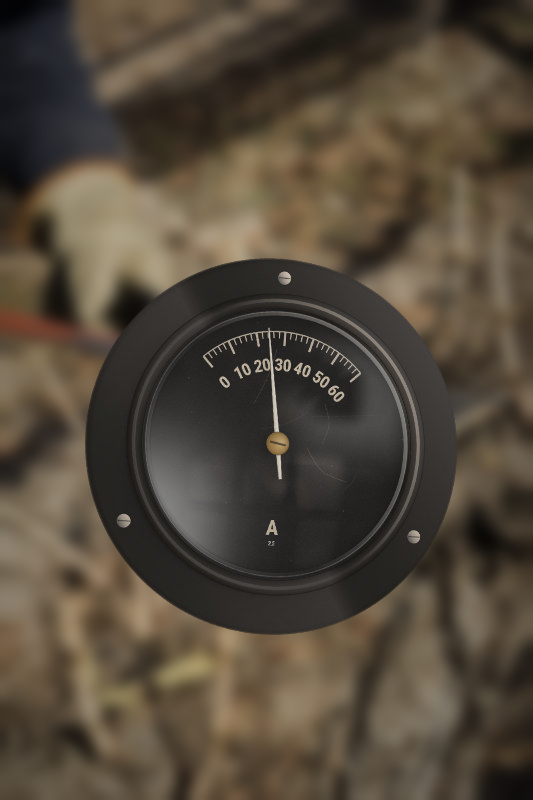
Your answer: 24 A
